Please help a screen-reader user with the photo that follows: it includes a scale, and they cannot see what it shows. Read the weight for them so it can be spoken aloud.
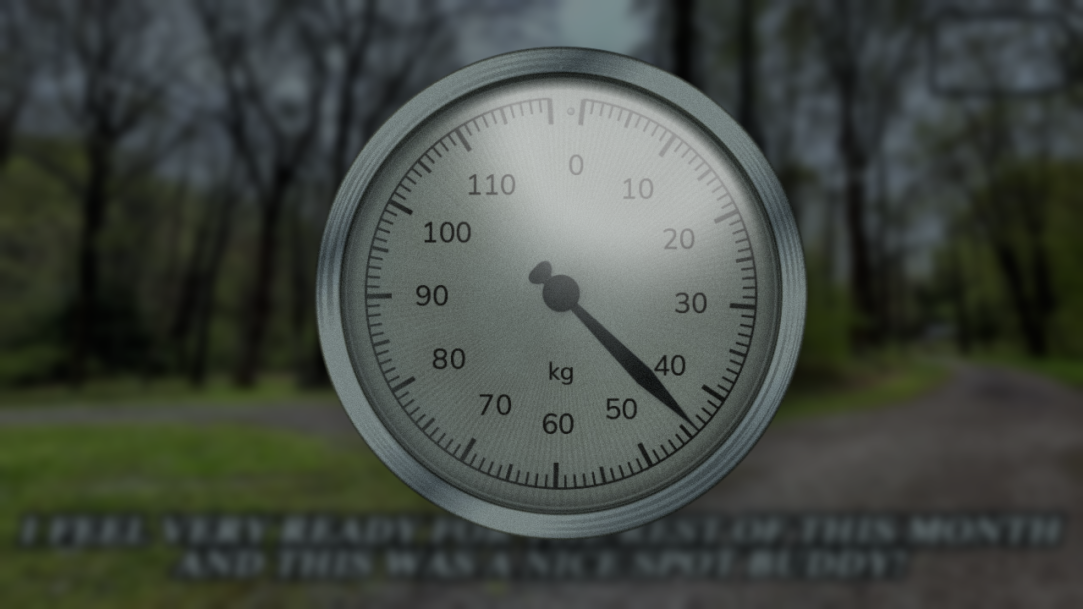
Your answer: 44 kg
